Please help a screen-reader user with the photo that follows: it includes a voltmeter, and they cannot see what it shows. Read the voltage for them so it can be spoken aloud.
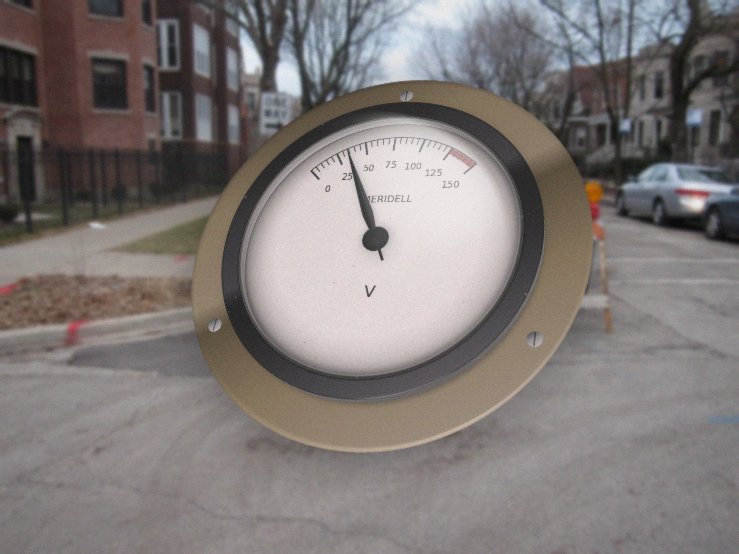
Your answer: 35 V
